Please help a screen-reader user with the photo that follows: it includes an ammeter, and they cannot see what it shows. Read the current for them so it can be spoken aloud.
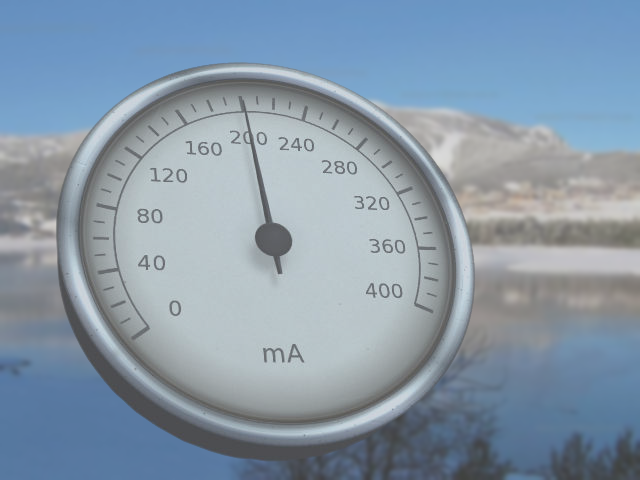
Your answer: 200 mA
